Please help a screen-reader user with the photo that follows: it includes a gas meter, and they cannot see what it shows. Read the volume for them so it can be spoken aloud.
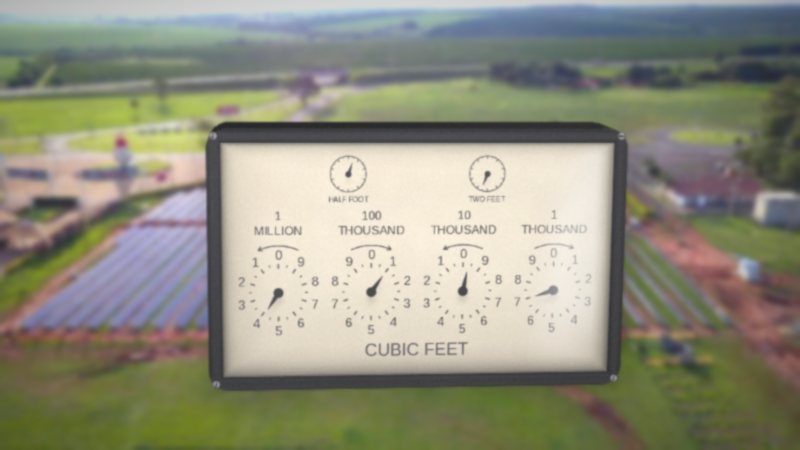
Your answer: 409700 ft³
